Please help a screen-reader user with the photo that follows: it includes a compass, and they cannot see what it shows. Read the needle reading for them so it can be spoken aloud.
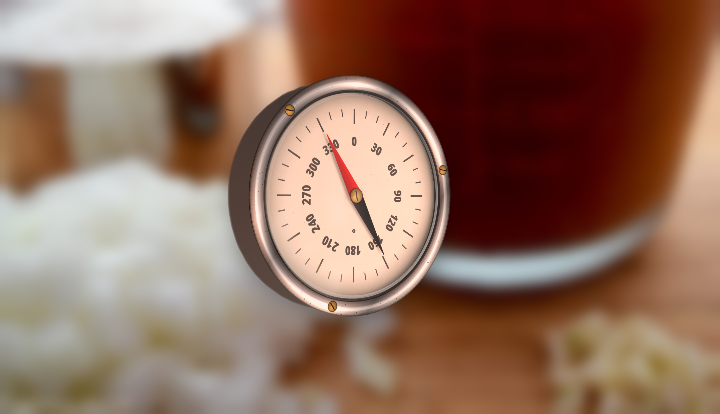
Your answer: 330 °
